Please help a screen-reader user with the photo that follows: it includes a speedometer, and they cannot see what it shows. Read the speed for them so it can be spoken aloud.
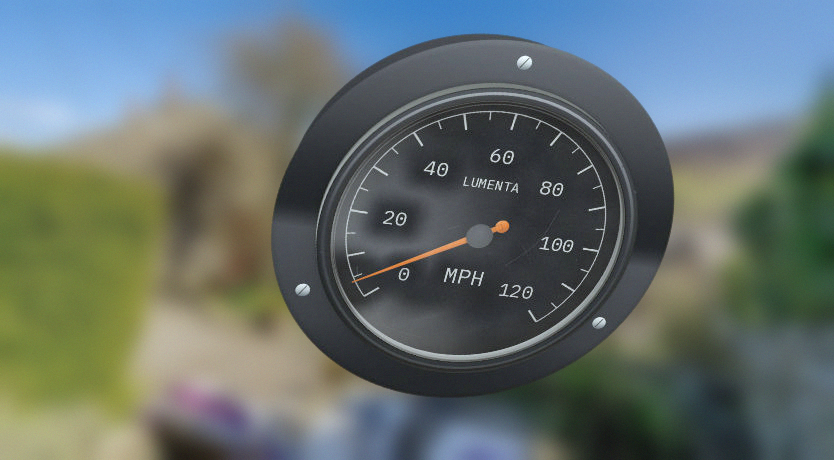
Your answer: 5 mph
